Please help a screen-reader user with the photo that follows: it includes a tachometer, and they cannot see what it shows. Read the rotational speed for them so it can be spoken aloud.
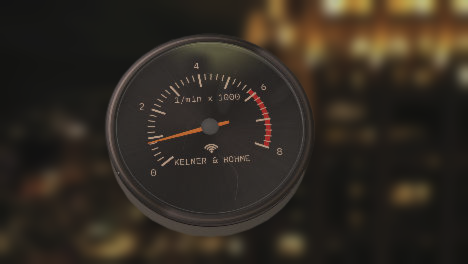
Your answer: 800 rpm
